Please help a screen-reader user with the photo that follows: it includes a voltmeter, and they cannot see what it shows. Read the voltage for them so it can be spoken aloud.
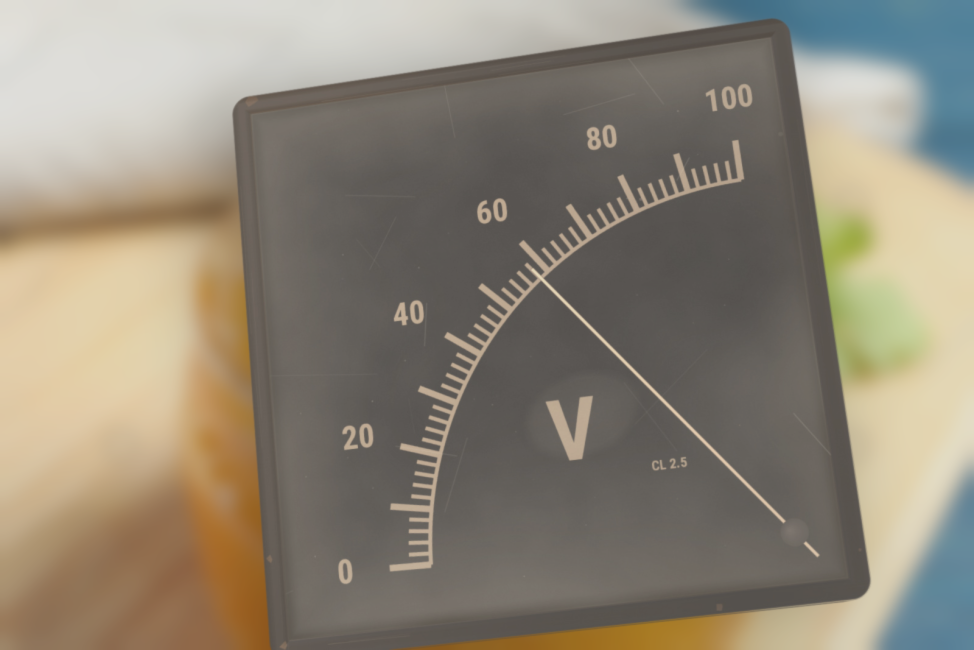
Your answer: 58 V
